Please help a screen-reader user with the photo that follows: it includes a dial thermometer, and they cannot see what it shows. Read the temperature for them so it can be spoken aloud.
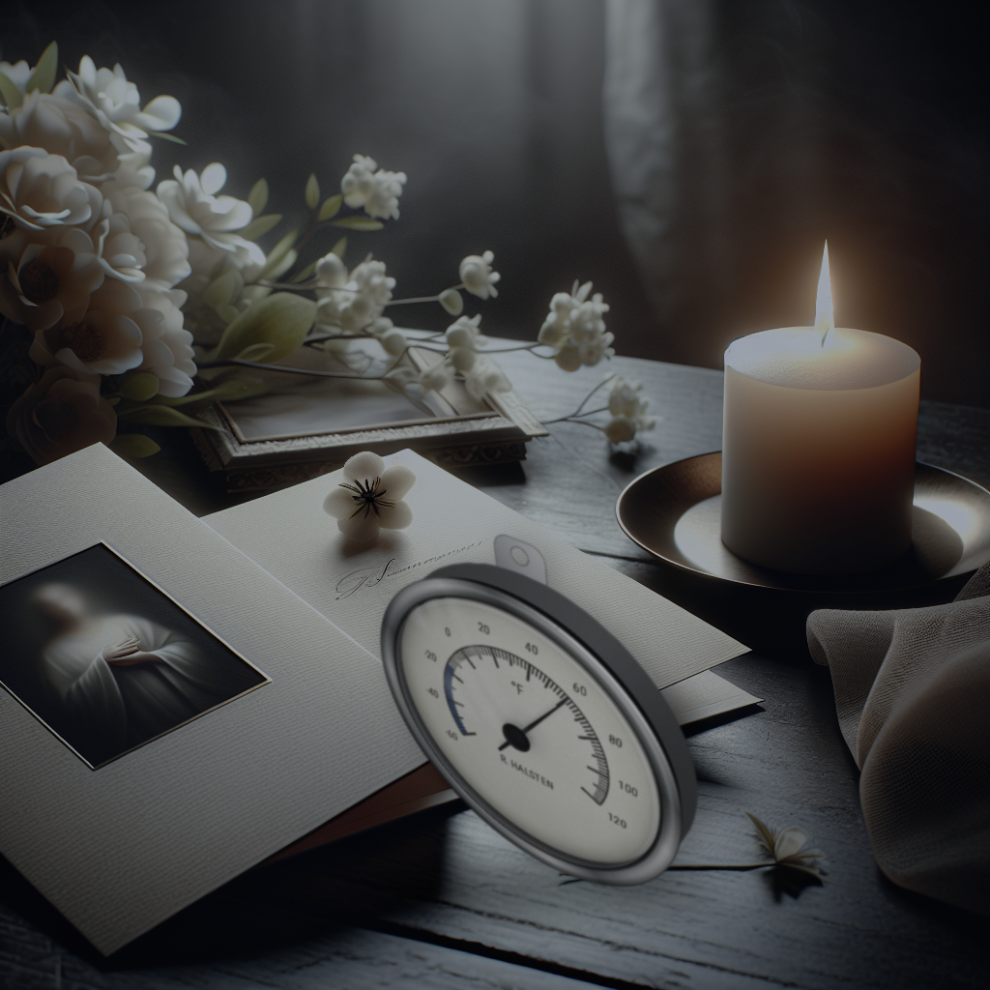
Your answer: 60 °F
